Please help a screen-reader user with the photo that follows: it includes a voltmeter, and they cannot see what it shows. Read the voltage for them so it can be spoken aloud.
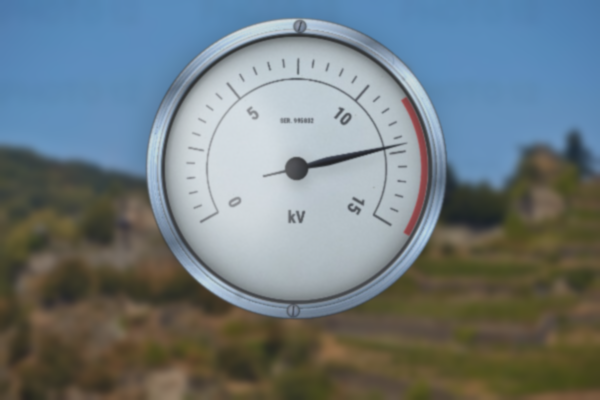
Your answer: 12.25 kV
